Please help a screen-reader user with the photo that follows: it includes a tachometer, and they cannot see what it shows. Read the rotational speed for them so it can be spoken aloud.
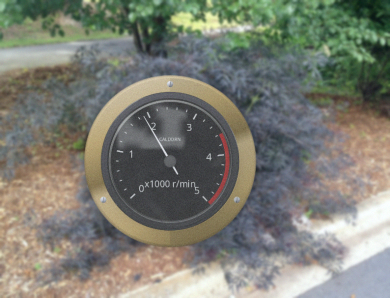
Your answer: 1900 rpm
